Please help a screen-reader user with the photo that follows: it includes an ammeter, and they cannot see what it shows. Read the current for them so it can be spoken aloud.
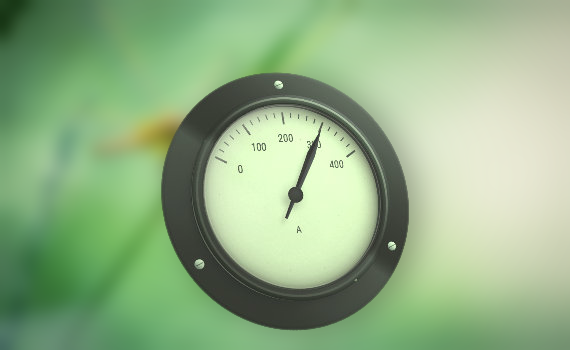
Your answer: 300 A
